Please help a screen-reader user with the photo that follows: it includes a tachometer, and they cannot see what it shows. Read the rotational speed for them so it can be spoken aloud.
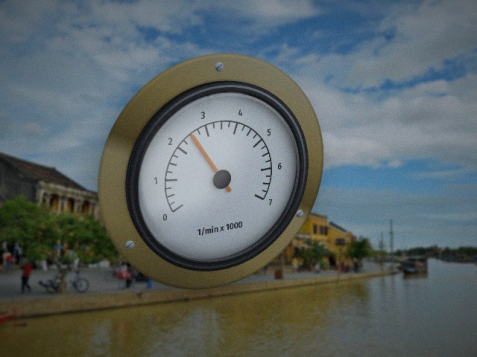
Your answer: 2500 rpm
